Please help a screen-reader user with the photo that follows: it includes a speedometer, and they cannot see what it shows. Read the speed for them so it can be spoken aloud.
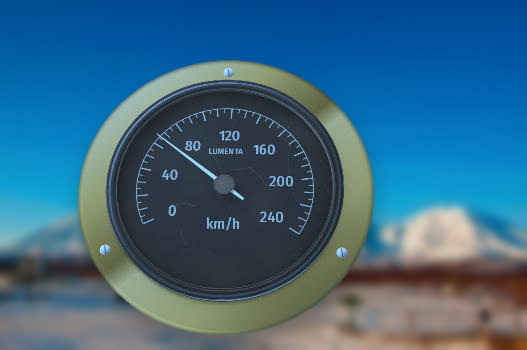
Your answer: 65 km/h
